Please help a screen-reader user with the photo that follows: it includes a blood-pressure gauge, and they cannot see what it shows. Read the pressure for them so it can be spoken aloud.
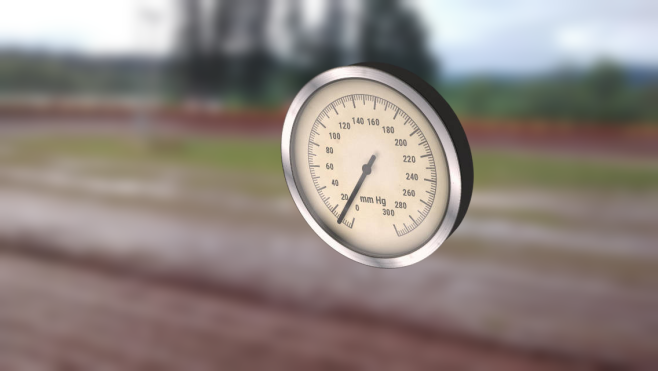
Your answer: 10 mmHg
